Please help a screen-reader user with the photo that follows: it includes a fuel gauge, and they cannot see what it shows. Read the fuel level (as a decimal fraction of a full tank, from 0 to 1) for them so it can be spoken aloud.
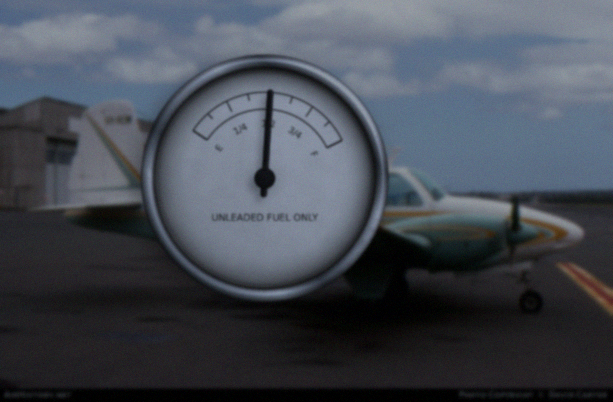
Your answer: 0.5
